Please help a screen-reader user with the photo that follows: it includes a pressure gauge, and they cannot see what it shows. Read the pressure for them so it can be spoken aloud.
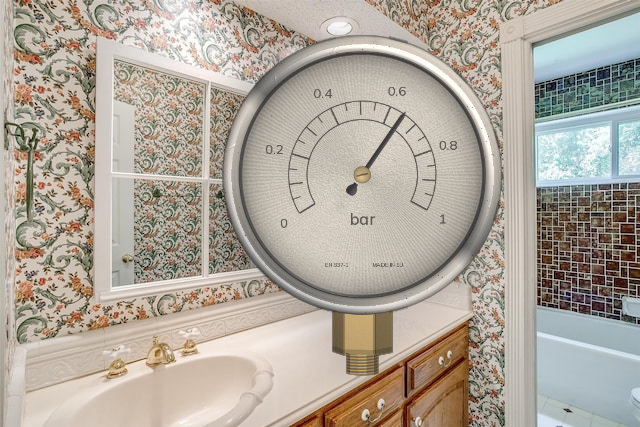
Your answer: 0.65 bar
